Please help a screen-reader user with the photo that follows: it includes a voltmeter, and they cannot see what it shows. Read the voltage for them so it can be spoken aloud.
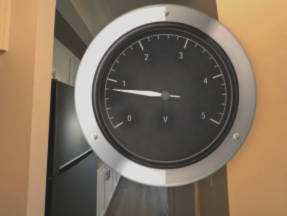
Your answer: 0.8 V
